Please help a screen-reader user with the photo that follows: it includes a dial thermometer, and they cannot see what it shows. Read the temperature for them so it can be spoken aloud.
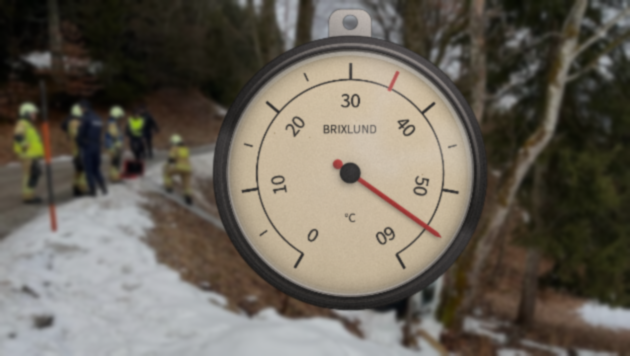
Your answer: 55 °C
